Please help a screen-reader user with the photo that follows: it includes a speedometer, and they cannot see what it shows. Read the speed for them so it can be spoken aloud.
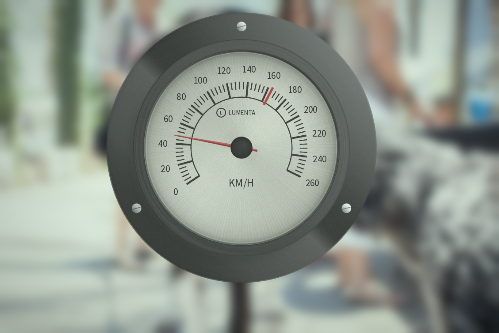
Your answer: 48 km/h
